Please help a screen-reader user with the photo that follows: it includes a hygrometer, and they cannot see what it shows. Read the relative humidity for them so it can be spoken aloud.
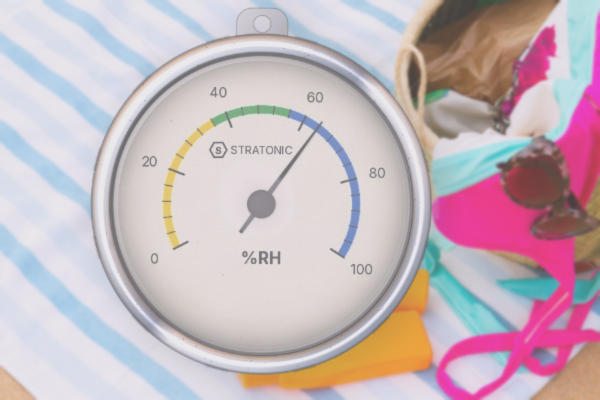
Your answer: 64 %
